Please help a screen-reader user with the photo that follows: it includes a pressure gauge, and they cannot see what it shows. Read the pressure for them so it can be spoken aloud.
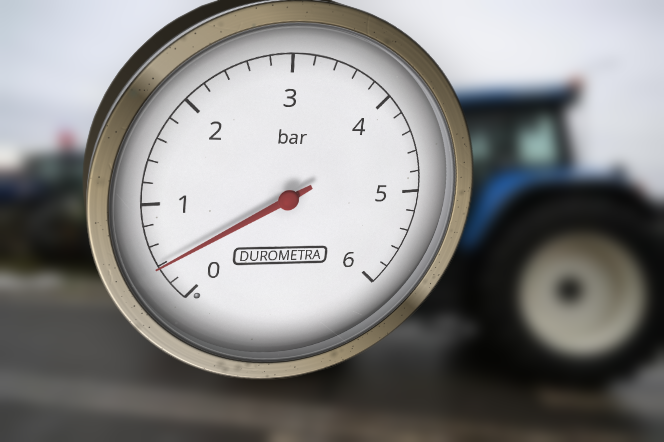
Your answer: 0.4 bar
